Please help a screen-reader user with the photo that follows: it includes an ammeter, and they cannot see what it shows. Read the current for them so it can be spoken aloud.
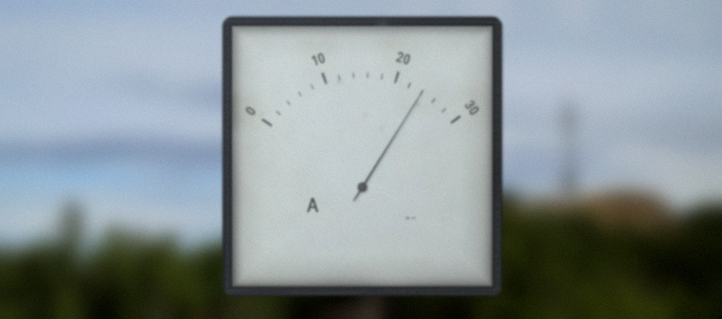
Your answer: 24 A
